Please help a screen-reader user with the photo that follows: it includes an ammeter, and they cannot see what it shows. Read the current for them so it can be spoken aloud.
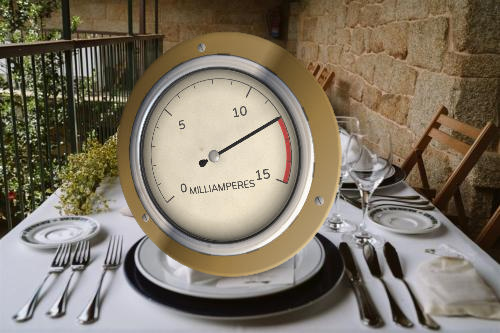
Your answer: 12 mA
